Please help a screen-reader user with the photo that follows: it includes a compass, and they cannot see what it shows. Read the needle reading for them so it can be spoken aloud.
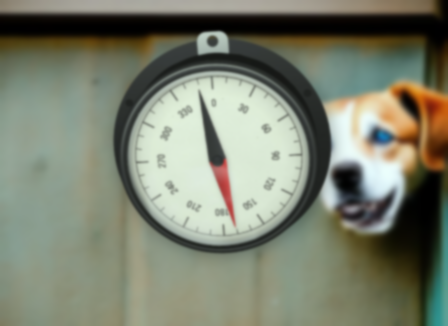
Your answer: 170 °
